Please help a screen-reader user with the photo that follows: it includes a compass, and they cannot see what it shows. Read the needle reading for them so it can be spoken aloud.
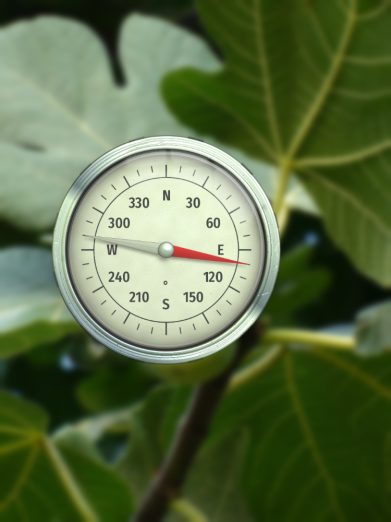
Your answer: 100 °
